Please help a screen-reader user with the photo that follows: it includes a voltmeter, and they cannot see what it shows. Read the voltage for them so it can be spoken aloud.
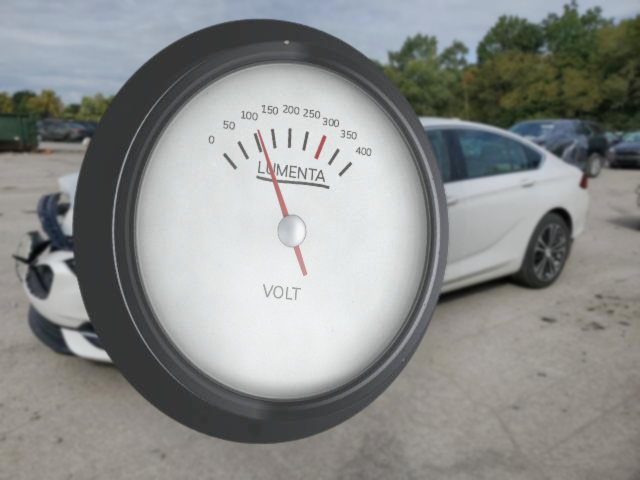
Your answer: 100 V
